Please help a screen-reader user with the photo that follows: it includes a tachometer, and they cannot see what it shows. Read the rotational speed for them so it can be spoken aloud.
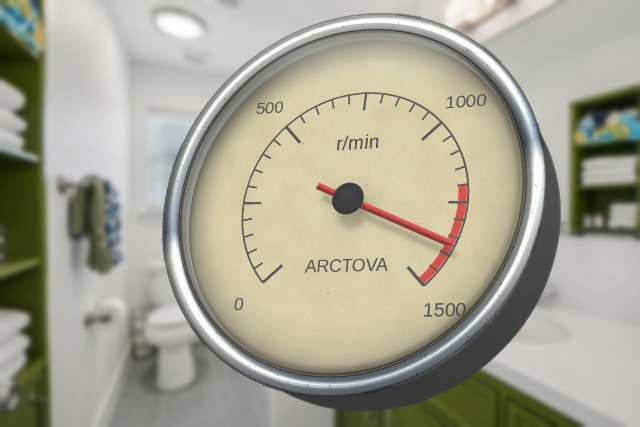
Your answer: 1375 rpm
